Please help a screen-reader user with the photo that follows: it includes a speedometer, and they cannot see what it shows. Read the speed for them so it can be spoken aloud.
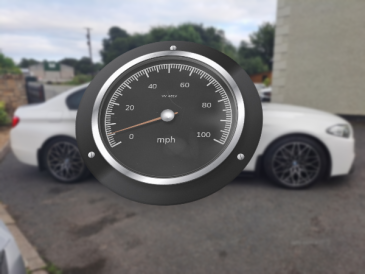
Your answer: 5 mph
